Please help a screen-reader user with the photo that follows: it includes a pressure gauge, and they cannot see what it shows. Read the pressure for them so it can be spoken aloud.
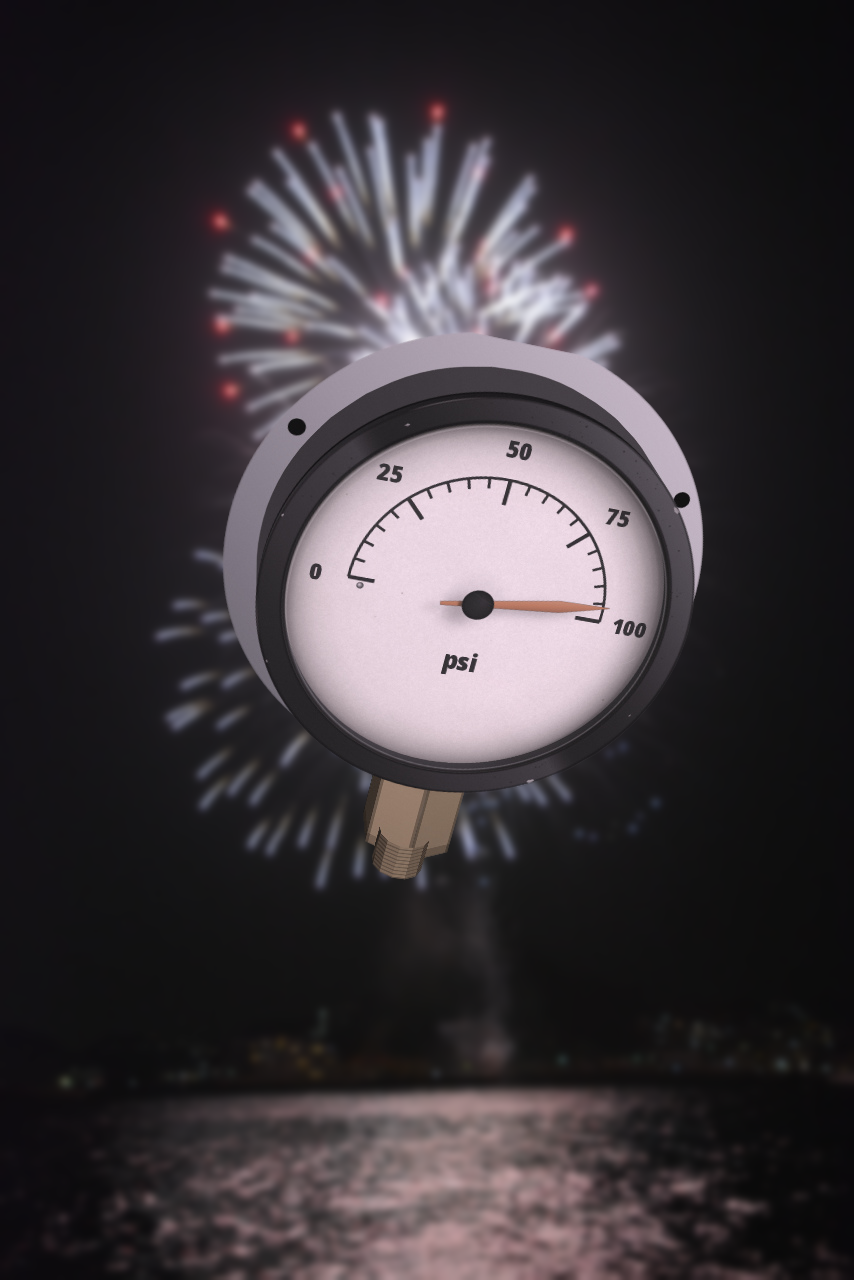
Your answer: 95 psi
